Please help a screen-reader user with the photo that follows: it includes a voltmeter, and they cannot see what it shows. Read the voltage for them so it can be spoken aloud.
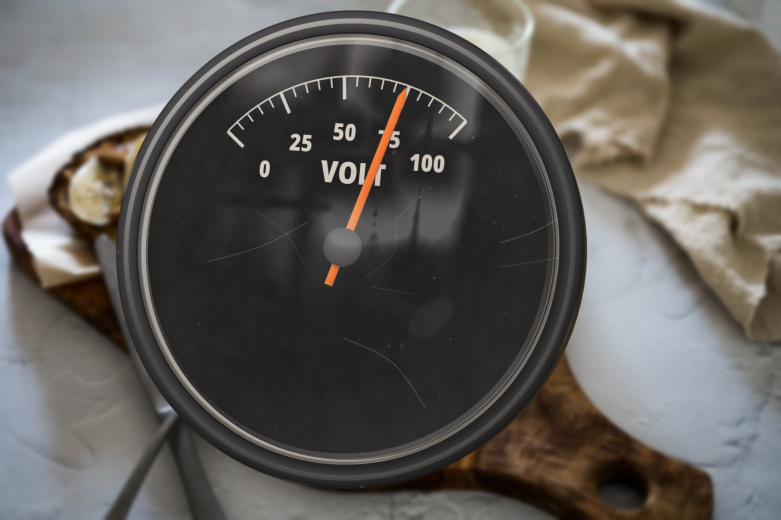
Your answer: 75 V
